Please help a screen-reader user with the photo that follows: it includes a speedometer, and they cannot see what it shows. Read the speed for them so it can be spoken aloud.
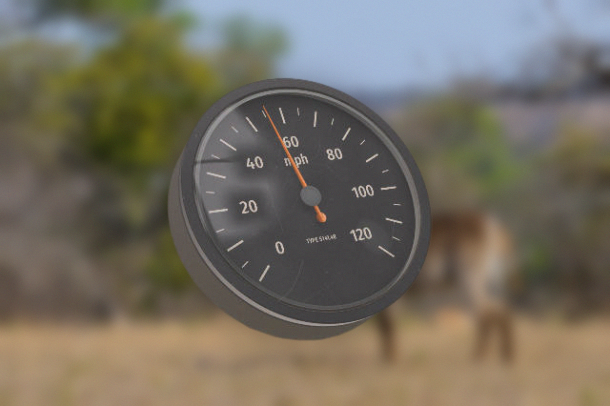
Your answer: 55 mph
